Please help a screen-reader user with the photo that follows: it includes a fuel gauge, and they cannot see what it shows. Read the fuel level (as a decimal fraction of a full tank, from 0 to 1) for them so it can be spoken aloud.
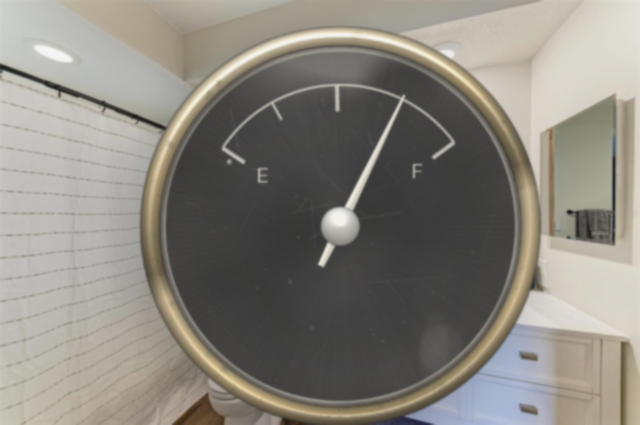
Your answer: 0.75
